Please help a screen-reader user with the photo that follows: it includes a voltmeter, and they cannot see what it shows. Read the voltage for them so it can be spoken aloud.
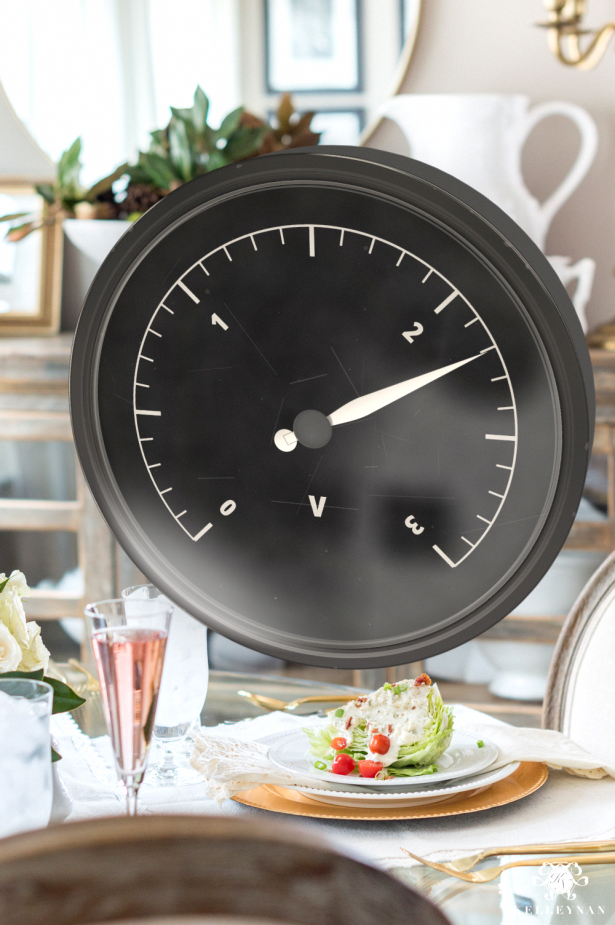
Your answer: 2.2 V
